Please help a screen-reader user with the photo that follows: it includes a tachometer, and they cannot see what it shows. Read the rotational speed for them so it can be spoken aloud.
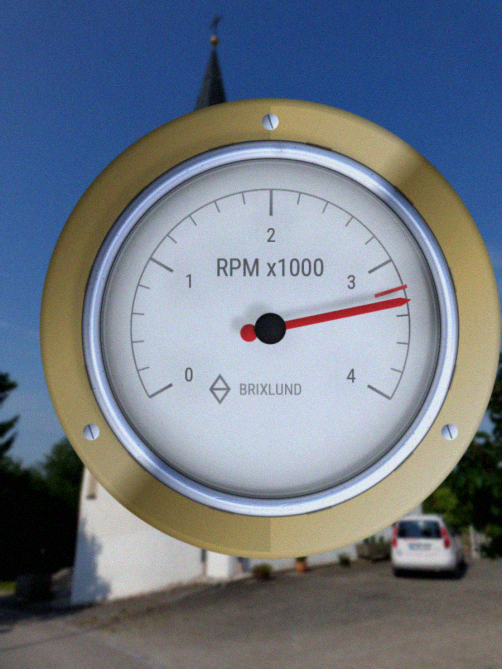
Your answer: 3300 rpm
